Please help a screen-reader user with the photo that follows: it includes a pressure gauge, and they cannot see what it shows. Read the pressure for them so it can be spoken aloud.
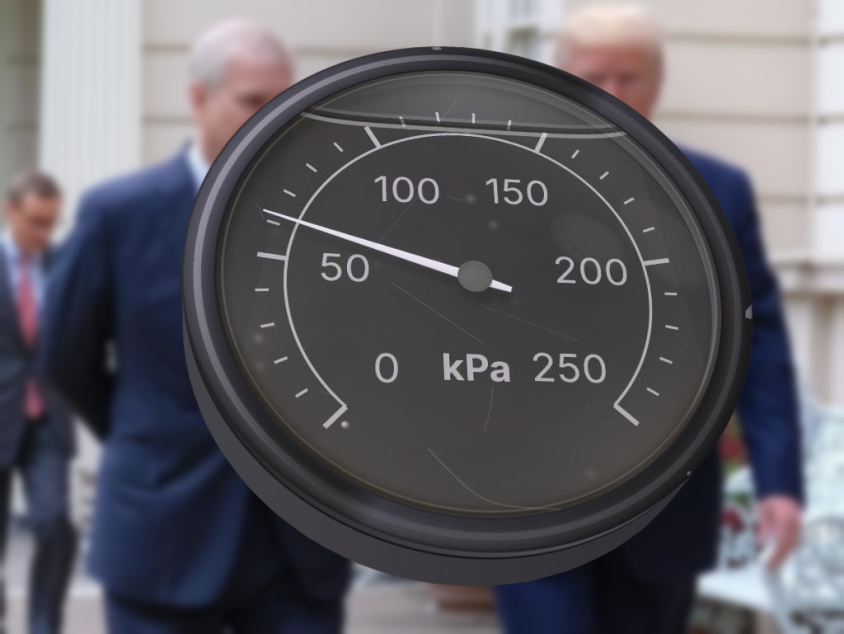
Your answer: 60 kPa
